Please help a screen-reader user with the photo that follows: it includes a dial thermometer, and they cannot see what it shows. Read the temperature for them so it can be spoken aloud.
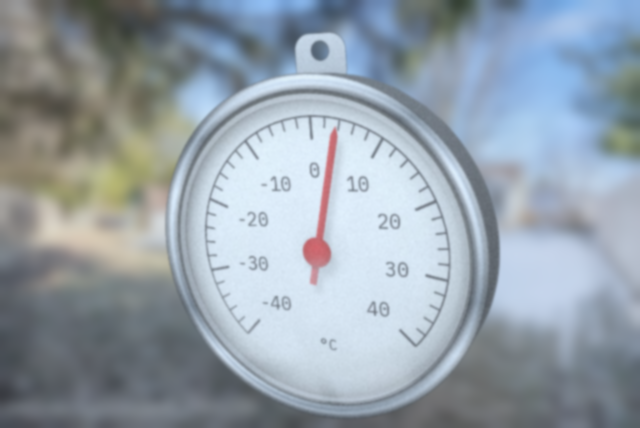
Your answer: 4 °C
